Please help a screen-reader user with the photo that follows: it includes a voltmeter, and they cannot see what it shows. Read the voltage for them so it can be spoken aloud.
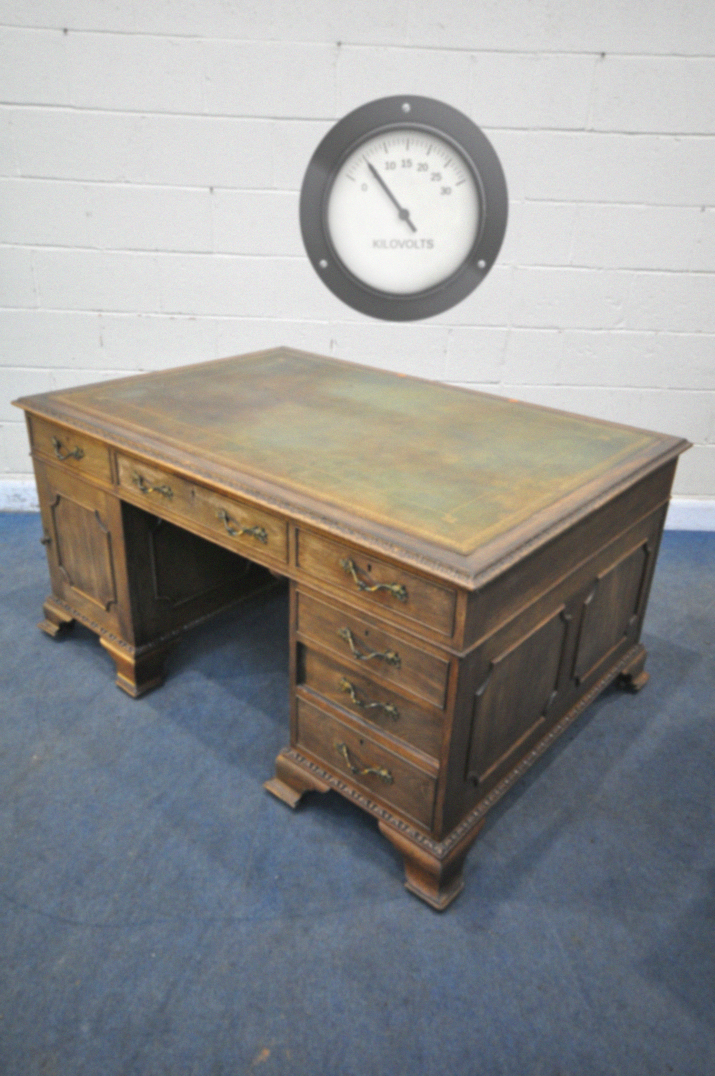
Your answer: 5 kV
